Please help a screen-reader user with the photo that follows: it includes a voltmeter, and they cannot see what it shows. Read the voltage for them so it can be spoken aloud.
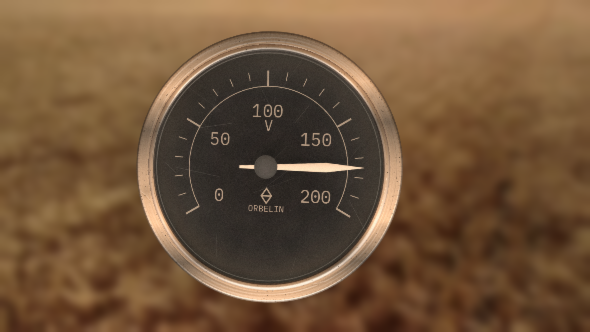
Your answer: 175 V
